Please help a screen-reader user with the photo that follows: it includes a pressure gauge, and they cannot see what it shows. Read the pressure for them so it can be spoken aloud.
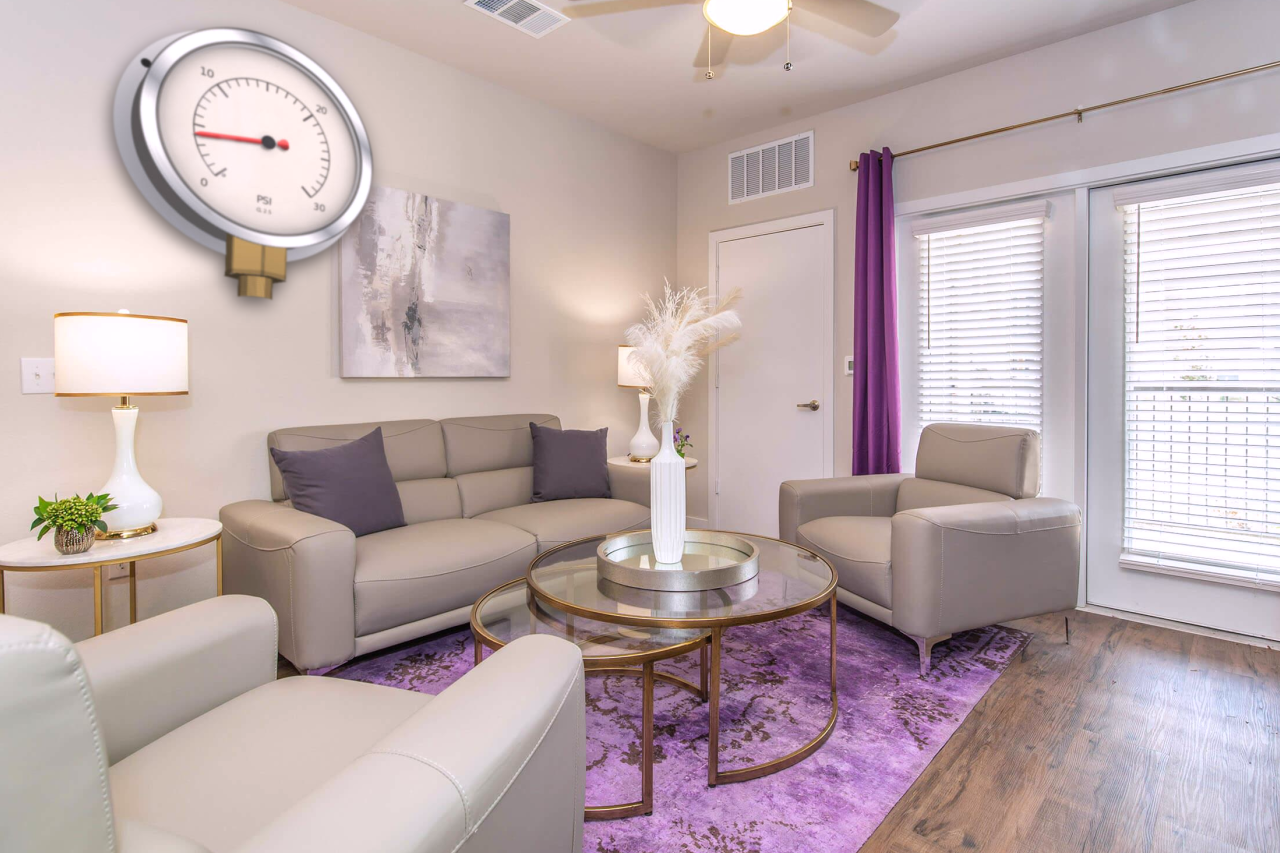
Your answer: 4 psi
